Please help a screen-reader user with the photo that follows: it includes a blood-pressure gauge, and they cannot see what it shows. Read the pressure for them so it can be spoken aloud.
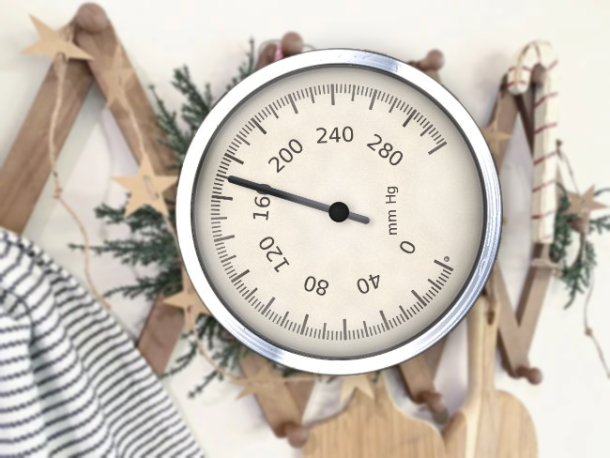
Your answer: 170 mmHg
